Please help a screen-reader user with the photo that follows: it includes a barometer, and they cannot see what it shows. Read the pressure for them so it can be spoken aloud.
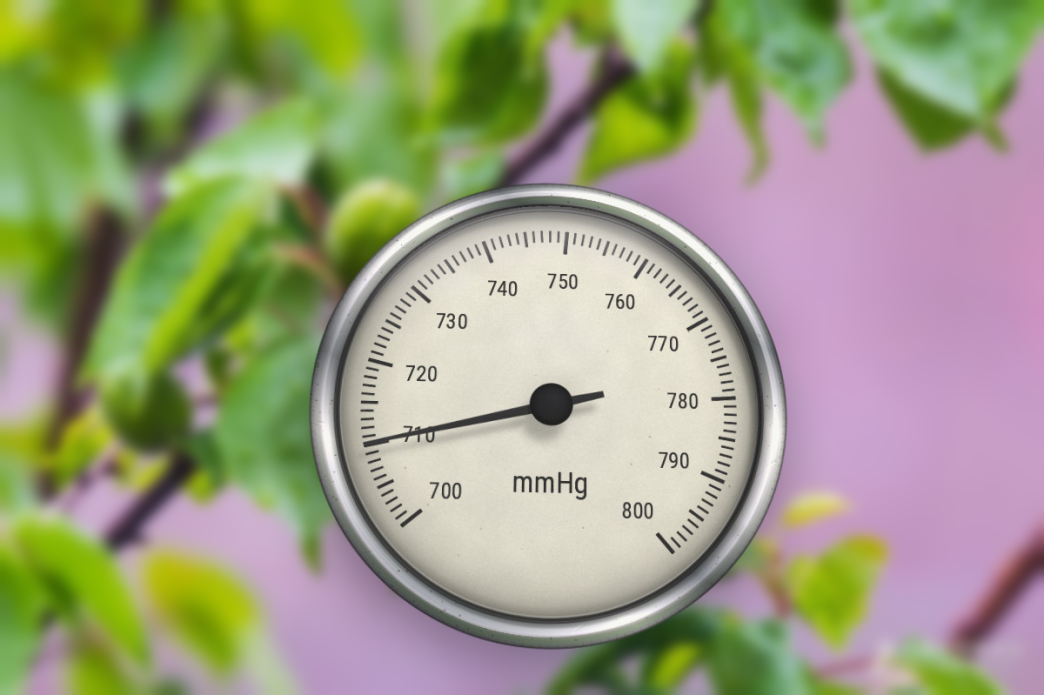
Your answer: 710 mmHg
